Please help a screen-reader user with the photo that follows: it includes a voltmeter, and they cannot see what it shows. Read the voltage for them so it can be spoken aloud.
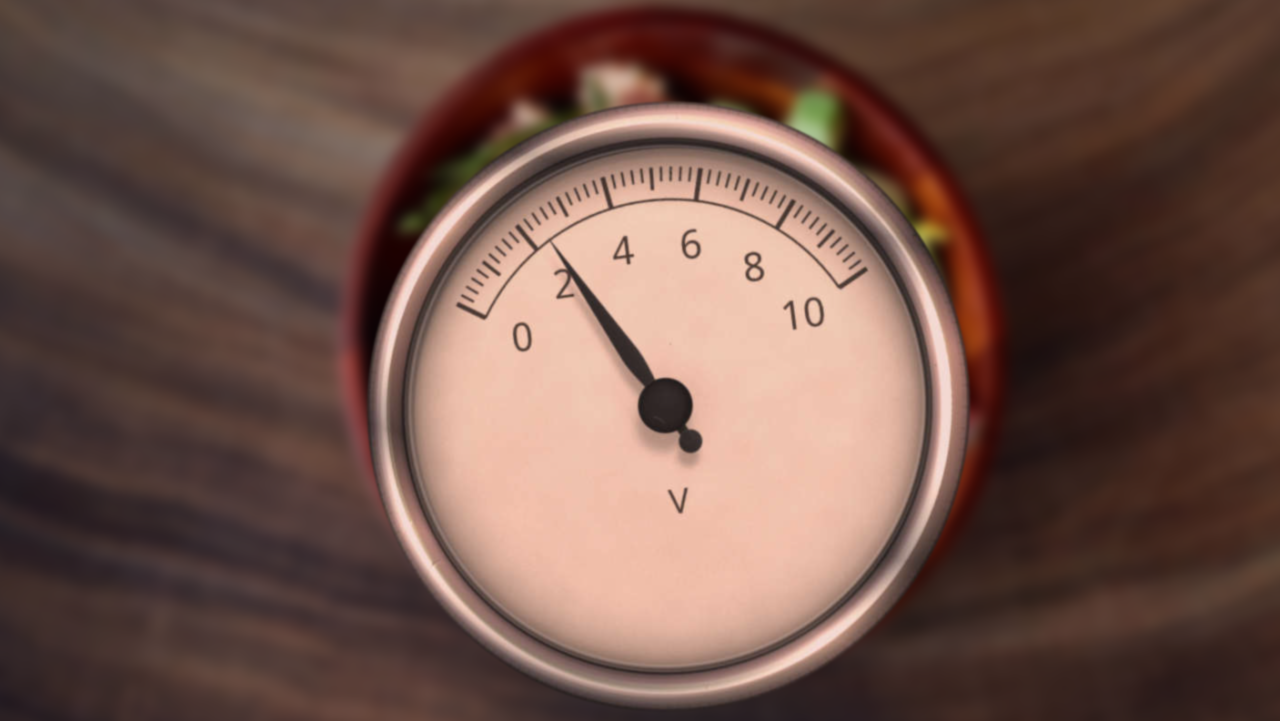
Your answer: 2.4 V
